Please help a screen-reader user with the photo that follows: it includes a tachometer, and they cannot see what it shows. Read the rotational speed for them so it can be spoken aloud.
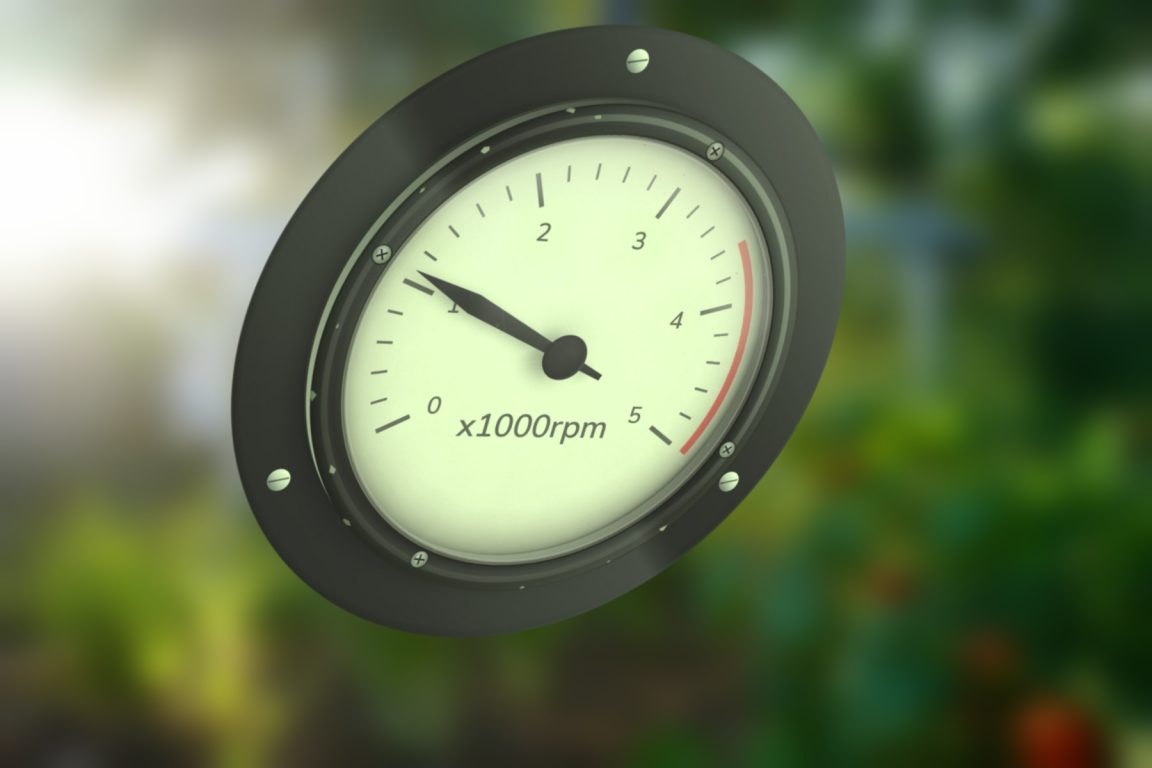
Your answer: 1100 rpm
